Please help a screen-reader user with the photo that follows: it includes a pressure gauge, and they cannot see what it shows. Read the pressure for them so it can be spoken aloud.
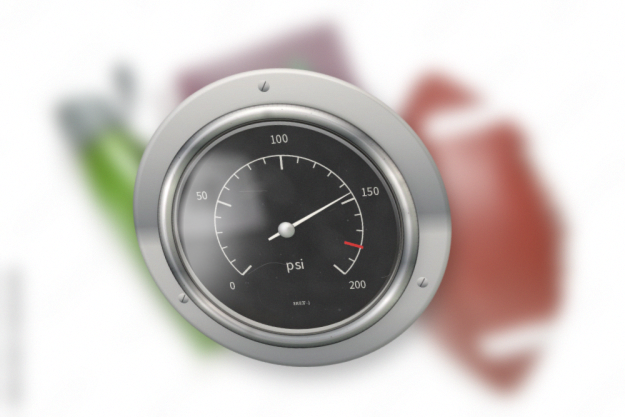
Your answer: 145 psi
